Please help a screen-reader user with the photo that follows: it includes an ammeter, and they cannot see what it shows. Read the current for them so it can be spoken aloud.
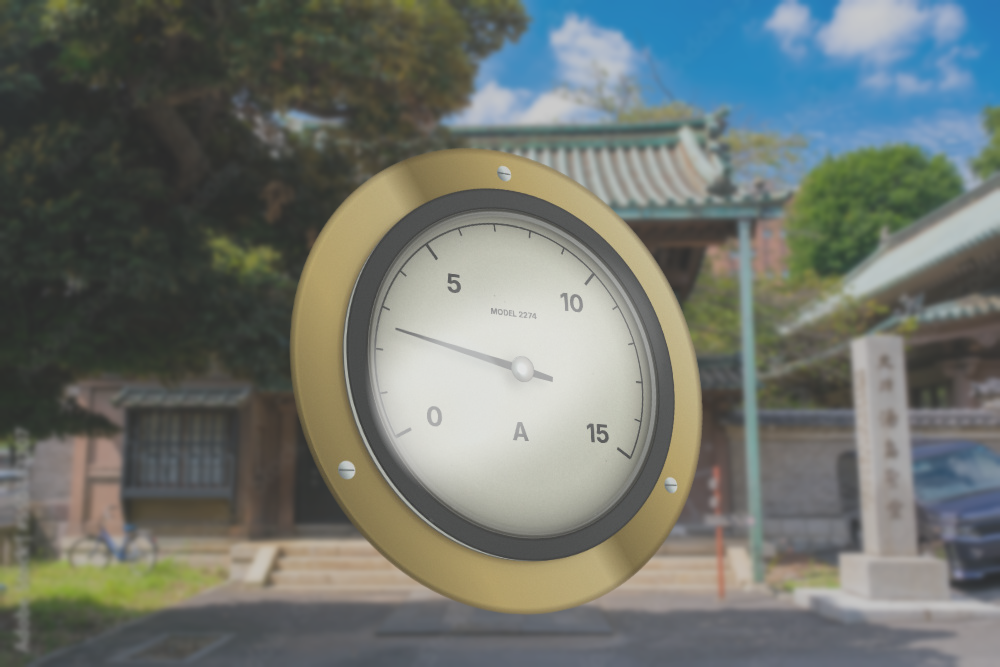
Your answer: 2.5 A
